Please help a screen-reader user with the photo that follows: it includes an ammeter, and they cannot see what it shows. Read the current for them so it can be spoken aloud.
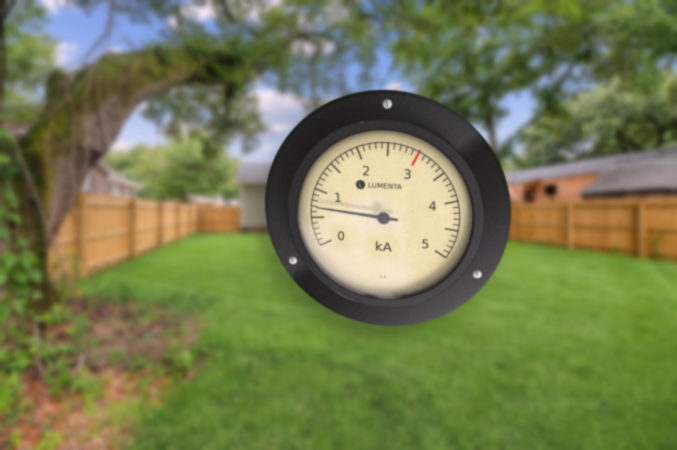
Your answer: 0.7 kA
